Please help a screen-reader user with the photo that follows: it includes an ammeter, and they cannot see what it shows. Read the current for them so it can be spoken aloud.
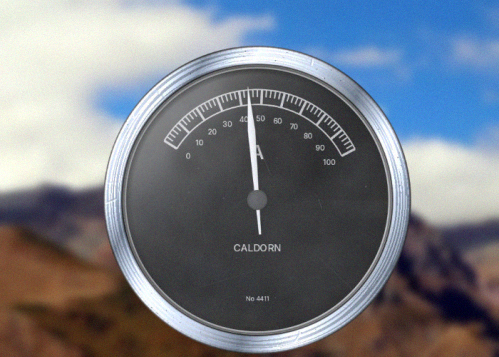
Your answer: 44 A
